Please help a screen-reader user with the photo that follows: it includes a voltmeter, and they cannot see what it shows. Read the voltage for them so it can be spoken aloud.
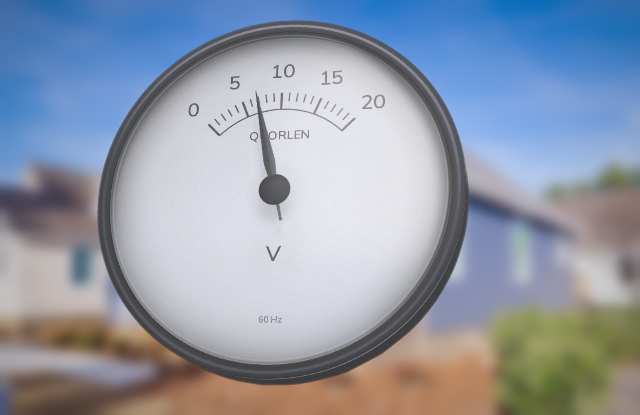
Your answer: 7 V
